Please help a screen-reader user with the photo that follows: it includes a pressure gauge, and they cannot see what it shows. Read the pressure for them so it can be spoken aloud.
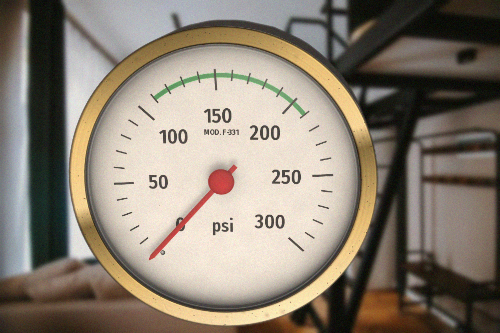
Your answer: 0 psi
